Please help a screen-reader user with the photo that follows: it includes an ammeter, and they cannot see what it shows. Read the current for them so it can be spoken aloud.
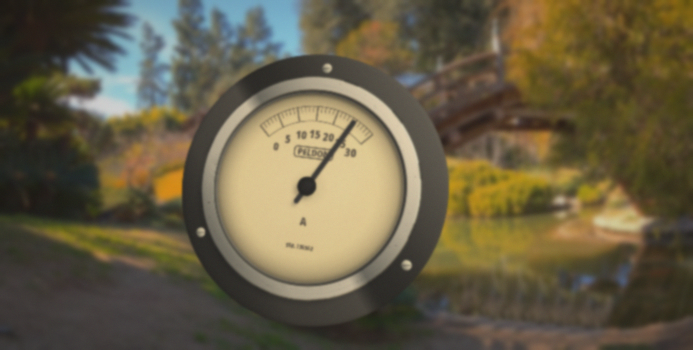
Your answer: 25 A
